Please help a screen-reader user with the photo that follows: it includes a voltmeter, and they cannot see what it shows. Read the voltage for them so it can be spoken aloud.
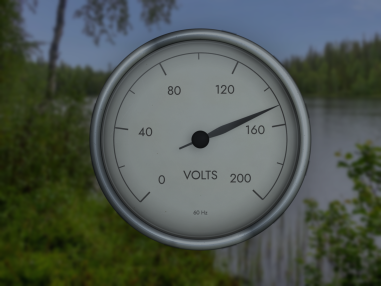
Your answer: 150 V
